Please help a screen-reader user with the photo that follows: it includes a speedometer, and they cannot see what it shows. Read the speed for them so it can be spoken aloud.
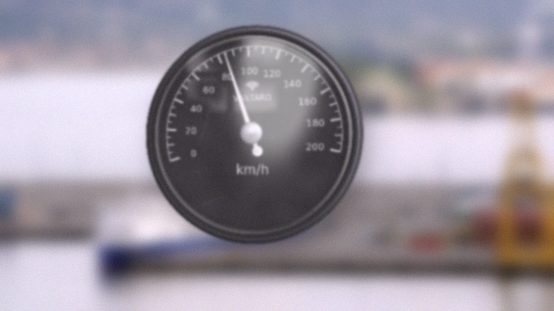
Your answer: 85 km/h
